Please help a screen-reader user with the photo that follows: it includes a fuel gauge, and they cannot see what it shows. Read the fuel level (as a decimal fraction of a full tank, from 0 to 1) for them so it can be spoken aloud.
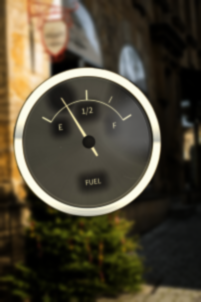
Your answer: 0.25
